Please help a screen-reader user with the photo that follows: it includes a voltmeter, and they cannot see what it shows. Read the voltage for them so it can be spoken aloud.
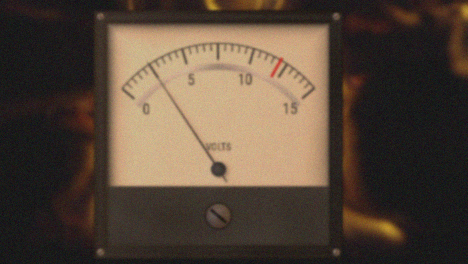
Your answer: 2.5 V
